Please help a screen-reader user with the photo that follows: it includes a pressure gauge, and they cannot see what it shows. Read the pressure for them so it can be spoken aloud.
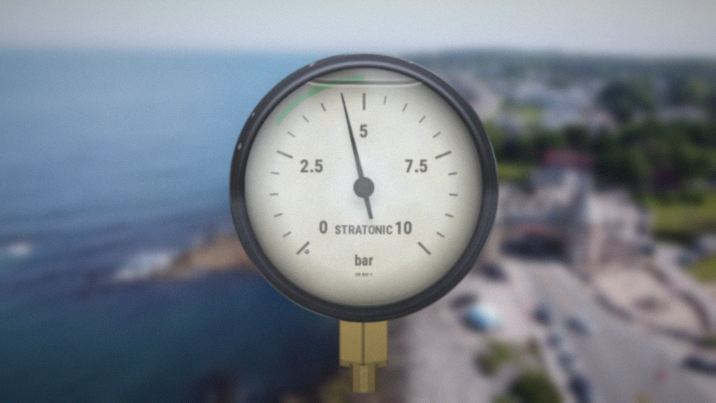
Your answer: 4.5 bar
